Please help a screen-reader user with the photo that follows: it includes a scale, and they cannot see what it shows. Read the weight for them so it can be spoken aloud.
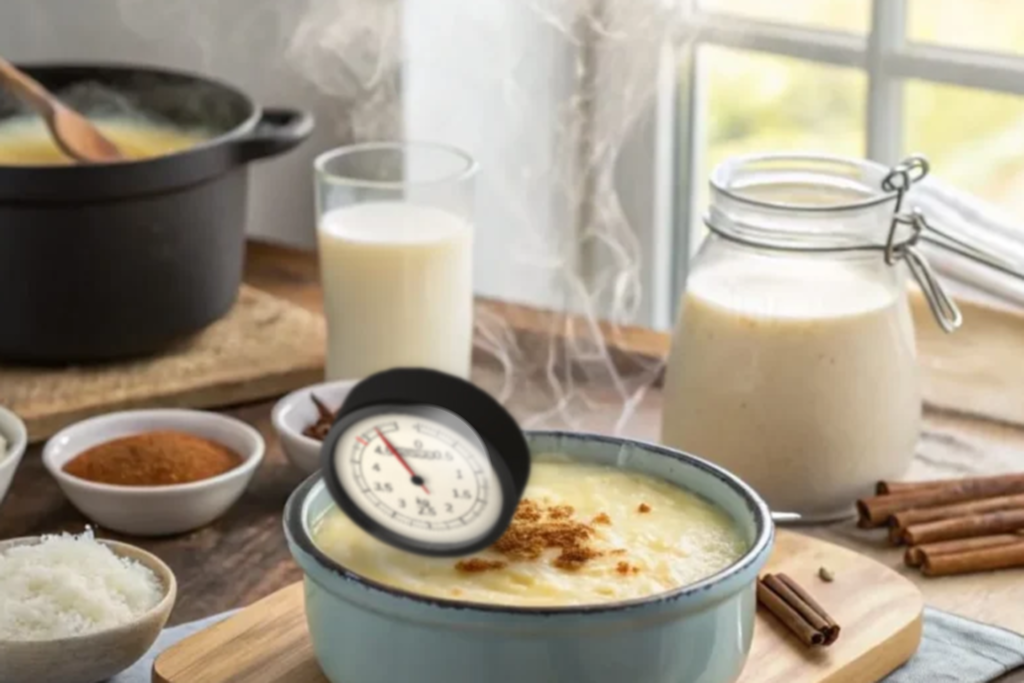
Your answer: 4.75 kg
